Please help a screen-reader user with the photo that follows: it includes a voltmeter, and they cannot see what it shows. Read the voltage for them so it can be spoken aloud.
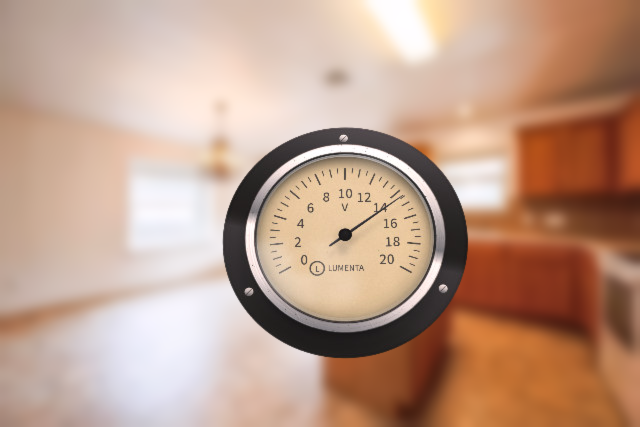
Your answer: 14.5 V
